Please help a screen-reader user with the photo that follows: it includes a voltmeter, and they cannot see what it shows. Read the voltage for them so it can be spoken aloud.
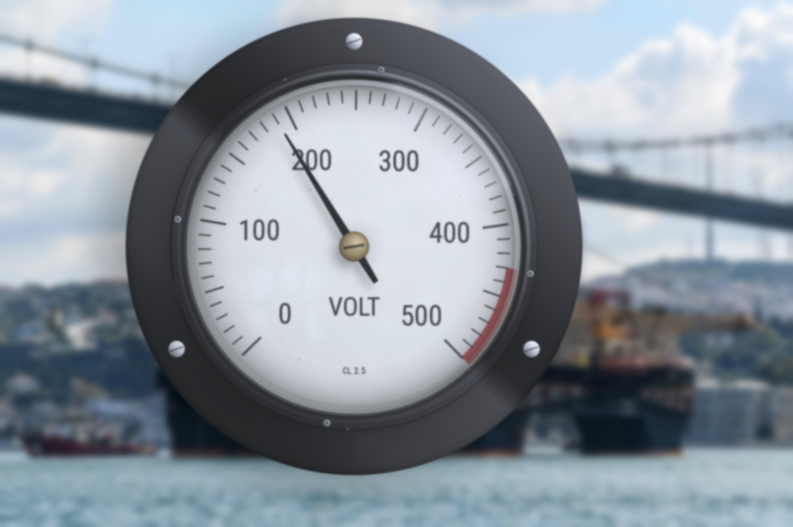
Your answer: 190 V
